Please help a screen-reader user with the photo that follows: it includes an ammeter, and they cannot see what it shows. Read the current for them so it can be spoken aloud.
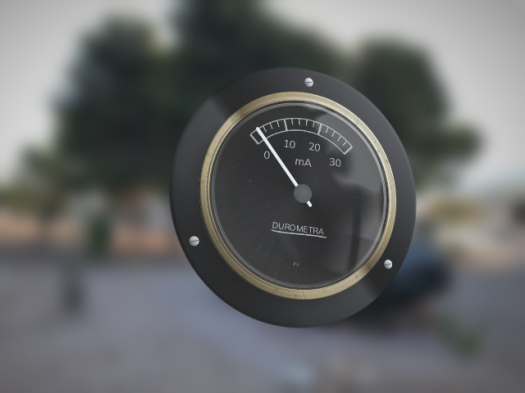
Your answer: 2 mA
